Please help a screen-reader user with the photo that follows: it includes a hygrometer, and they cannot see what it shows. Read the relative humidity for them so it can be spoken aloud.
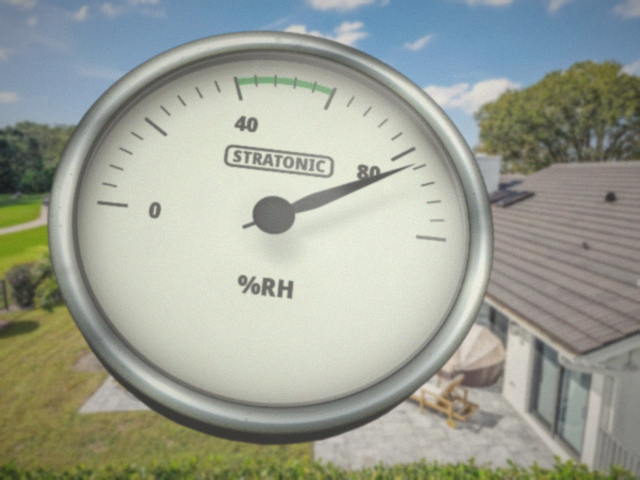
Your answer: 84 %
